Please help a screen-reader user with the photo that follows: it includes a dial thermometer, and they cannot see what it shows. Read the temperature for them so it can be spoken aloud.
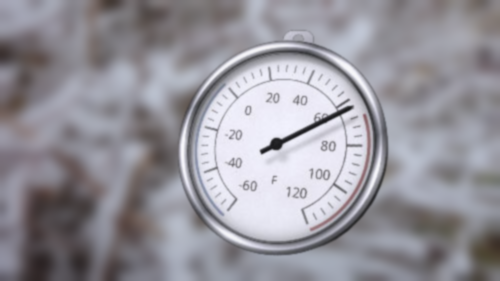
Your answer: 64 °F
